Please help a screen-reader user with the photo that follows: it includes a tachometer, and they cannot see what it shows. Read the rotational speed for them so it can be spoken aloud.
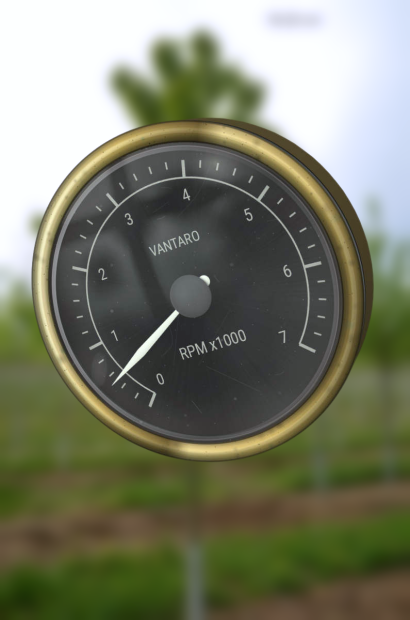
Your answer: 500 rpm
